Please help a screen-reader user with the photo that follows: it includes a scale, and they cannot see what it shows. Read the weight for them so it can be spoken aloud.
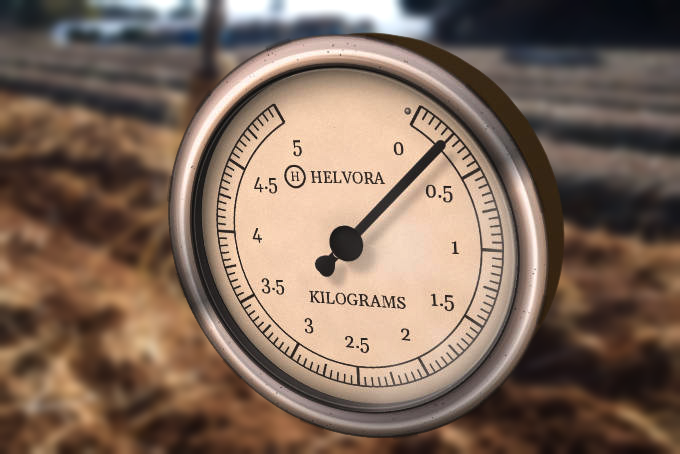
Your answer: 0.25 kg
